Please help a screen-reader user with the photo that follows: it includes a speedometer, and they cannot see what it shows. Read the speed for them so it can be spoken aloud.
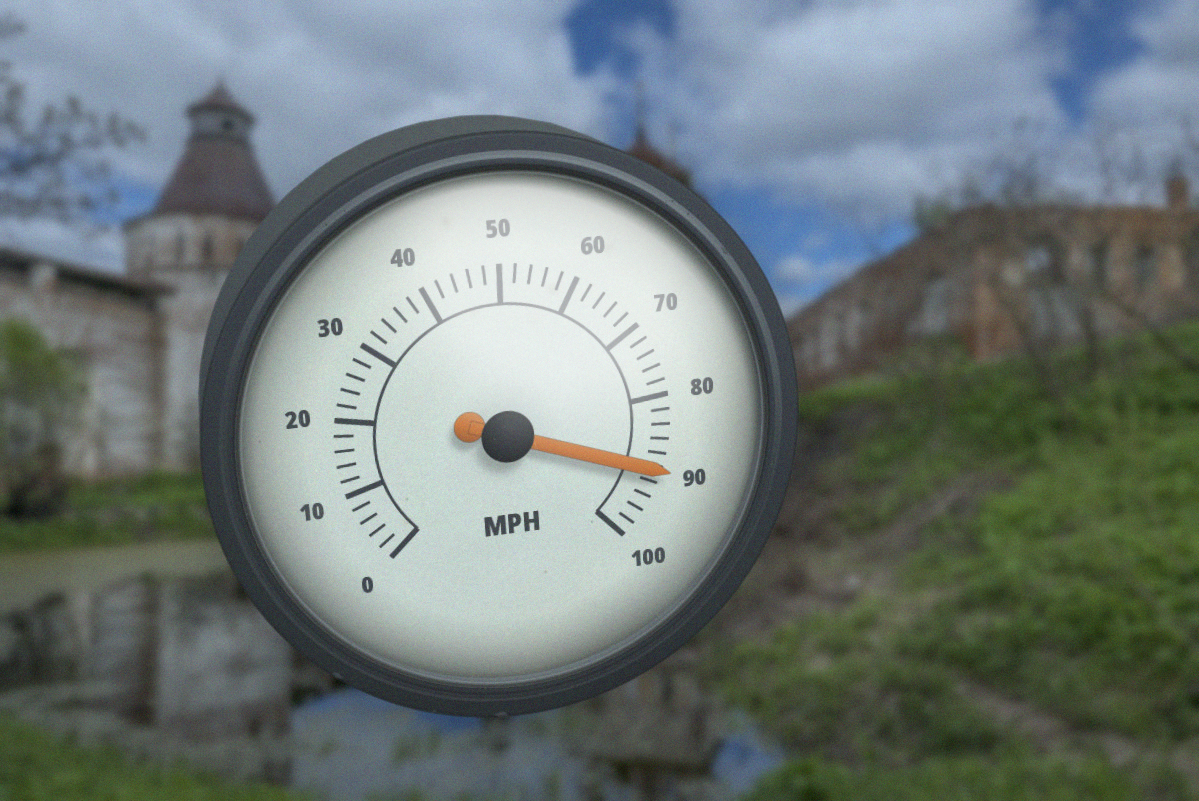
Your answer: 90 mph
